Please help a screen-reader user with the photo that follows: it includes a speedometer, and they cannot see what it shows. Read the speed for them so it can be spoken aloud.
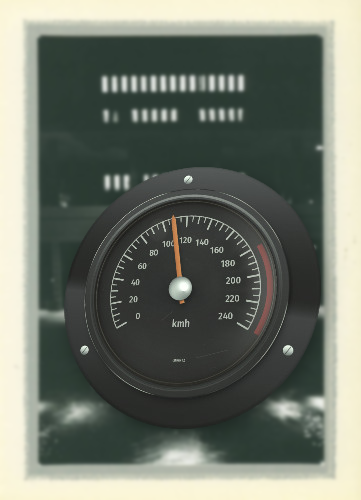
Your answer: 110 km/h
